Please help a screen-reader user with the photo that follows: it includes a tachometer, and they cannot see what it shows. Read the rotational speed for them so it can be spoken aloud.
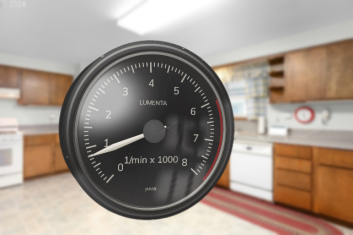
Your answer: 800 rpm
